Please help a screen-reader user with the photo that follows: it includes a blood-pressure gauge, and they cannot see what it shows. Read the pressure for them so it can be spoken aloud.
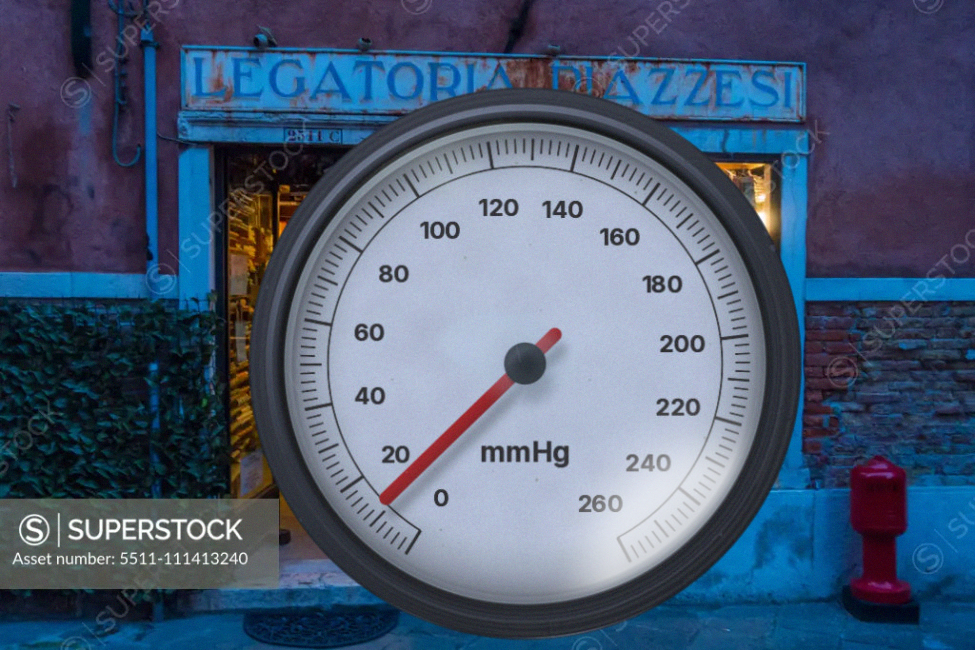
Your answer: 12 mmHg
